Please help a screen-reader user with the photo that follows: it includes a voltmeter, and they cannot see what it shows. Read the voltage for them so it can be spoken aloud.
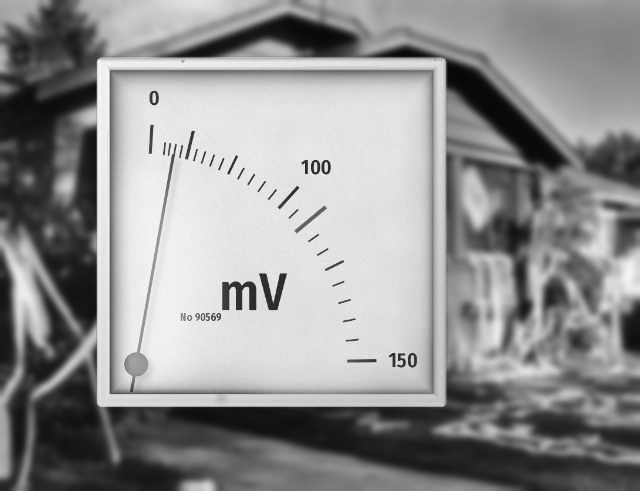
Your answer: 40 mV
